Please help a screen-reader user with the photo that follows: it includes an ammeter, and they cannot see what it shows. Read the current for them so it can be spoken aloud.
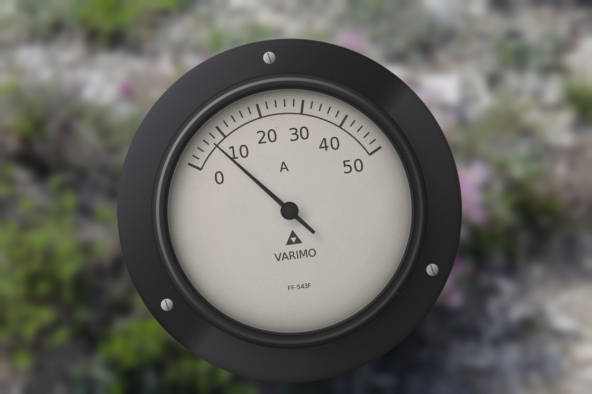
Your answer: 7 A
